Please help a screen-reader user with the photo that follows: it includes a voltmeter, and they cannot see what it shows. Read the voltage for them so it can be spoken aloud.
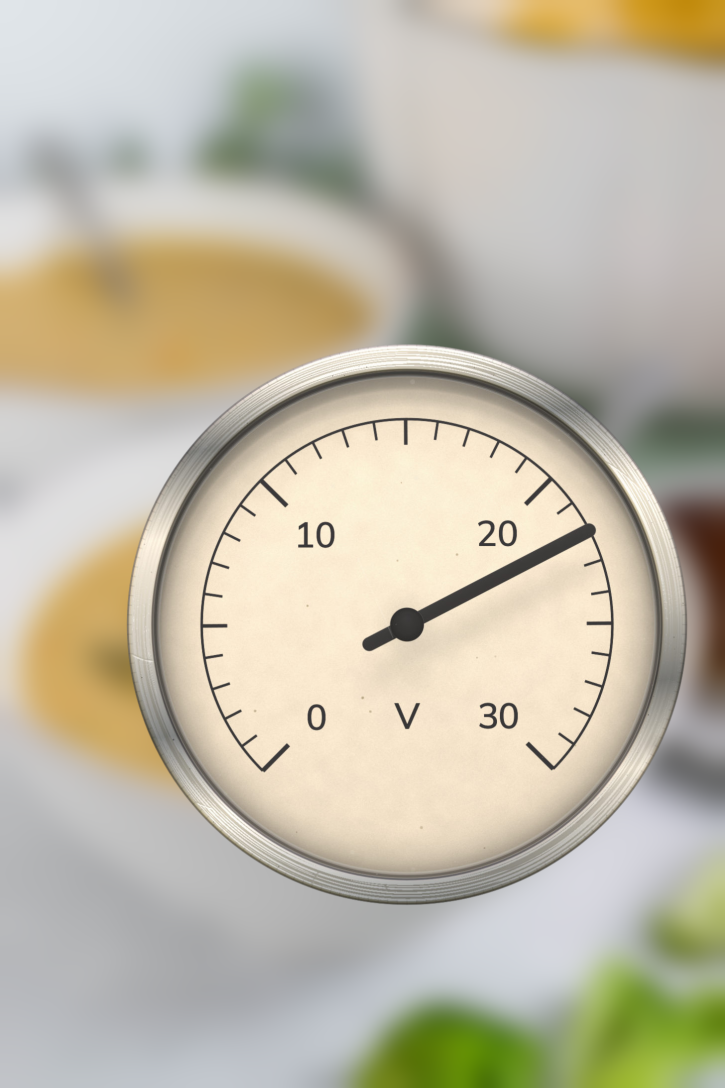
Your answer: 22 V
